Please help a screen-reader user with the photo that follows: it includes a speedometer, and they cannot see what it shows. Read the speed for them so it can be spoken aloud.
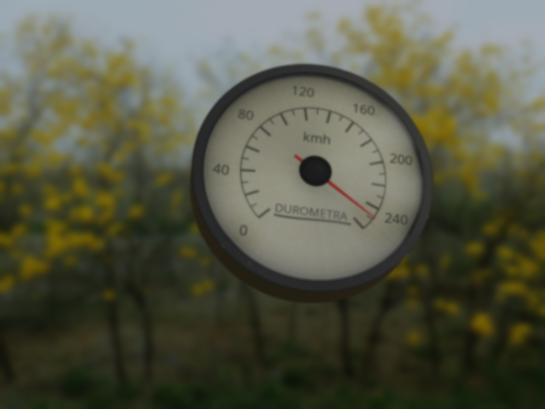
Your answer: 250 km/h
